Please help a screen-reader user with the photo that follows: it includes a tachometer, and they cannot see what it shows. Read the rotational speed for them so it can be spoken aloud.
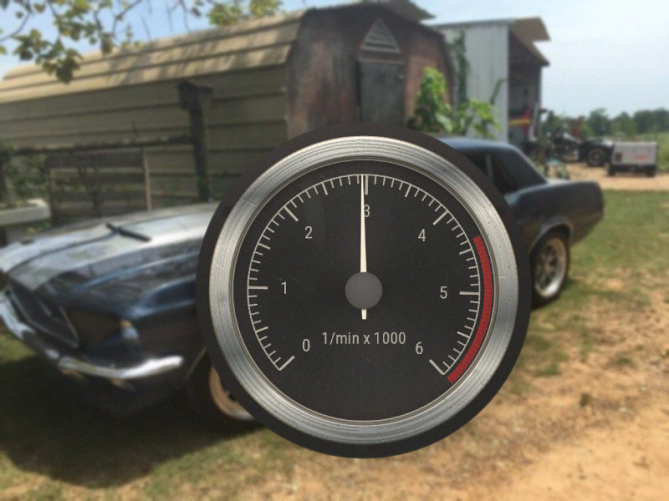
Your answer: 2950 rpm
